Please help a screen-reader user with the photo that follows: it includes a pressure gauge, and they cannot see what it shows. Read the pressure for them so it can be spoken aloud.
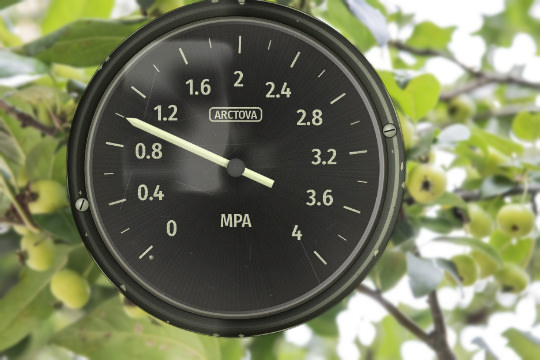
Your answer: 1 MPa
